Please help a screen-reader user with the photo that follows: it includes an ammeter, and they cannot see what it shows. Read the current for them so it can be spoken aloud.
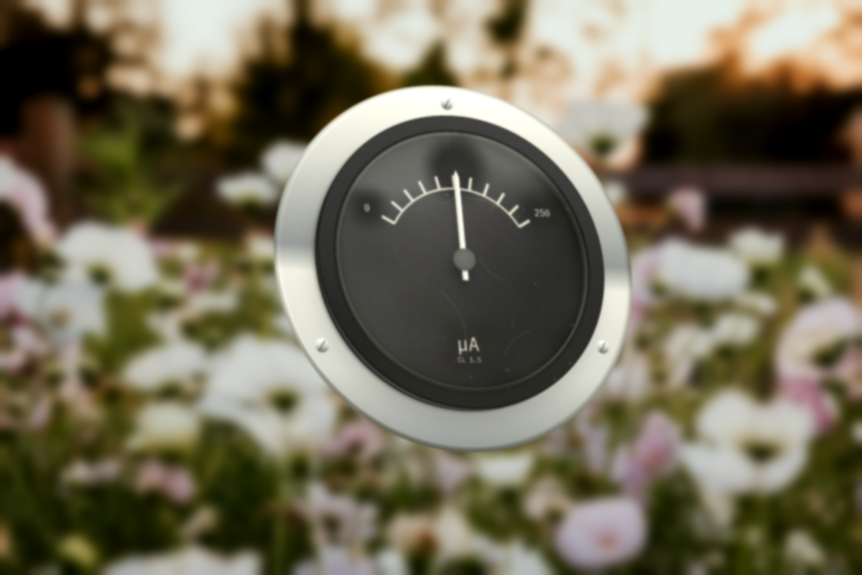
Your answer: 125 µA
